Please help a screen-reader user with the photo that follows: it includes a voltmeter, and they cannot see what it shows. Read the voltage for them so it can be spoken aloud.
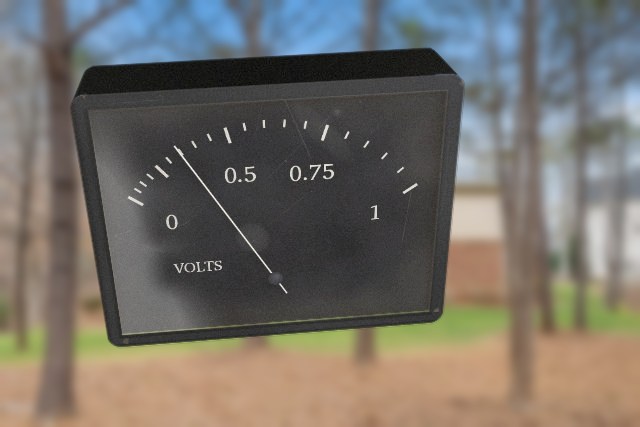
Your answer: 0.35 V
